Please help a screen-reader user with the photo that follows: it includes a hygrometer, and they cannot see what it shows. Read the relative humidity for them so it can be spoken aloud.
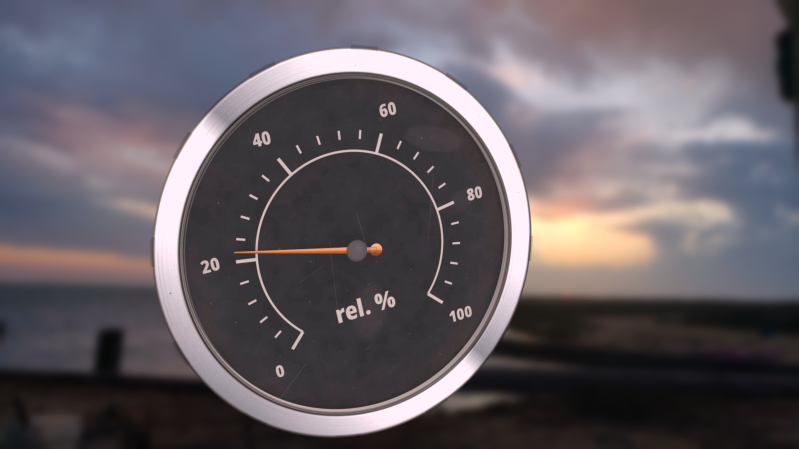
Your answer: 22 %
